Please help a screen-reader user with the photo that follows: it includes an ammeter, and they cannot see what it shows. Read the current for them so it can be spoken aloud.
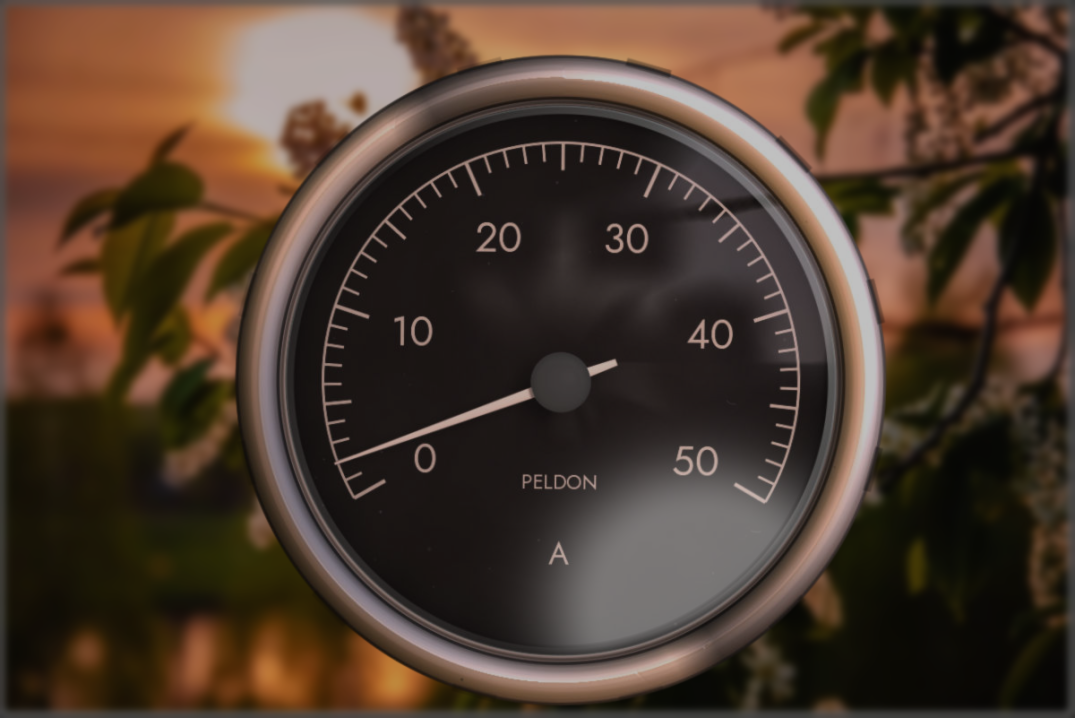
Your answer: 2 A
